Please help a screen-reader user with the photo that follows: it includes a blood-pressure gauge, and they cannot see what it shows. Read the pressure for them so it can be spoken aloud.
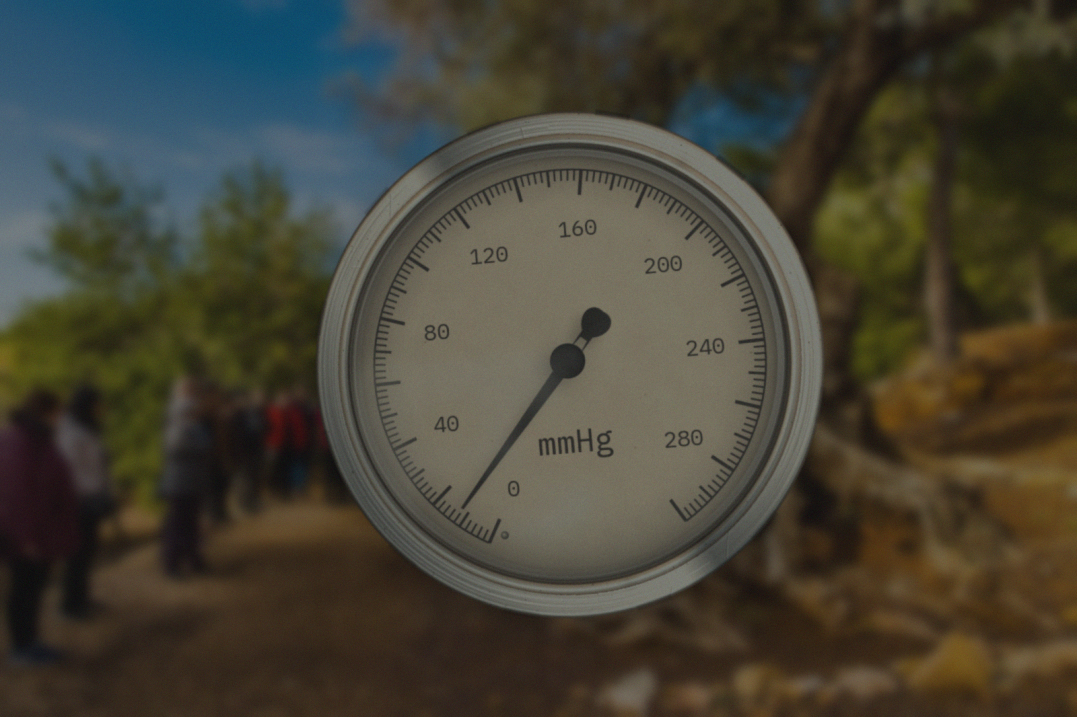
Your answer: 12 mmHg
